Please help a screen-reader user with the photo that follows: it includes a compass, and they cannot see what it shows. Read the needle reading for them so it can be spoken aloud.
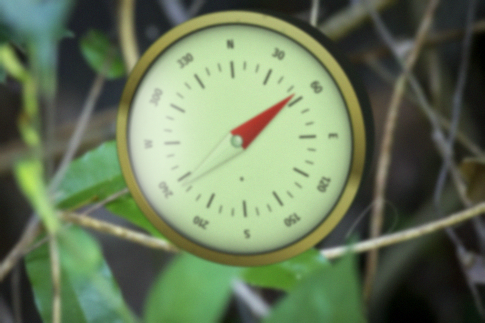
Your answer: 55 °
